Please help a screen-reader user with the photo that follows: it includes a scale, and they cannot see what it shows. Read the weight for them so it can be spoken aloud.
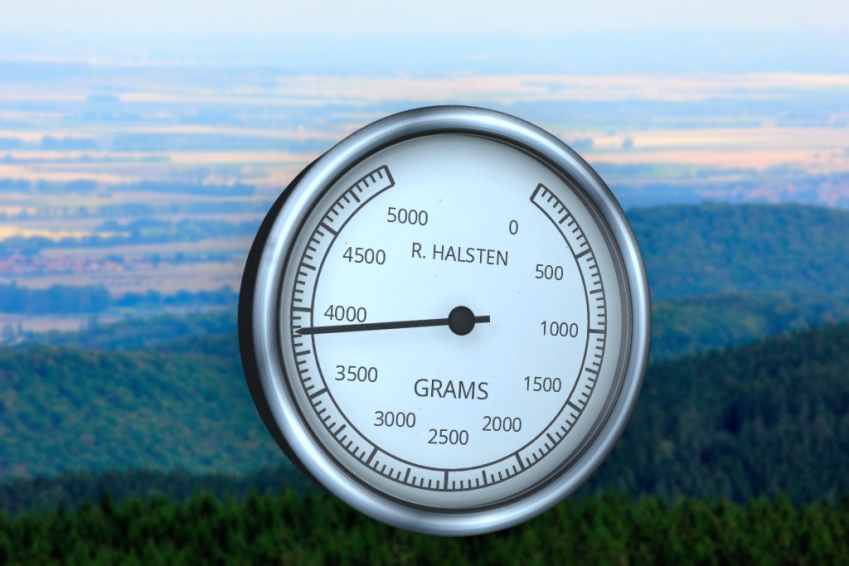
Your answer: 3875 g
